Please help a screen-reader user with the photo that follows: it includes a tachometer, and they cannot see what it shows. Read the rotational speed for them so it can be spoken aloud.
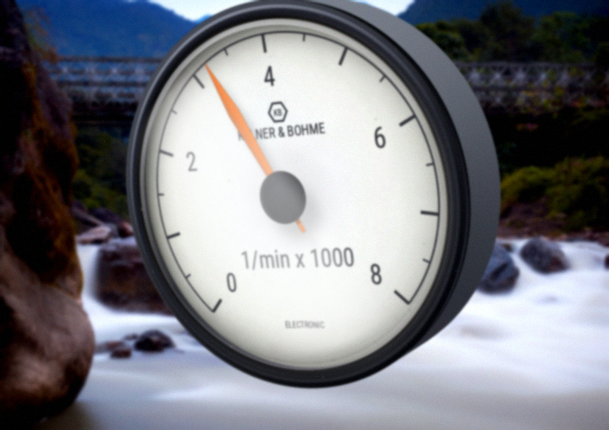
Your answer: 3250 rpm
